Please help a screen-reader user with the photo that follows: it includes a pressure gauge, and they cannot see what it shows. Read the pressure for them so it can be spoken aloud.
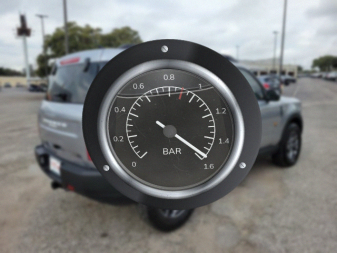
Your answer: 1.55 bar
